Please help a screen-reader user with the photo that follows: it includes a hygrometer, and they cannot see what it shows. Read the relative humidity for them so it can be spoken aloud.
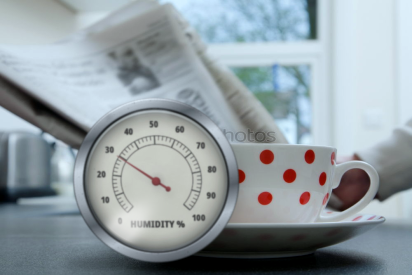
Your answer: 30 %
